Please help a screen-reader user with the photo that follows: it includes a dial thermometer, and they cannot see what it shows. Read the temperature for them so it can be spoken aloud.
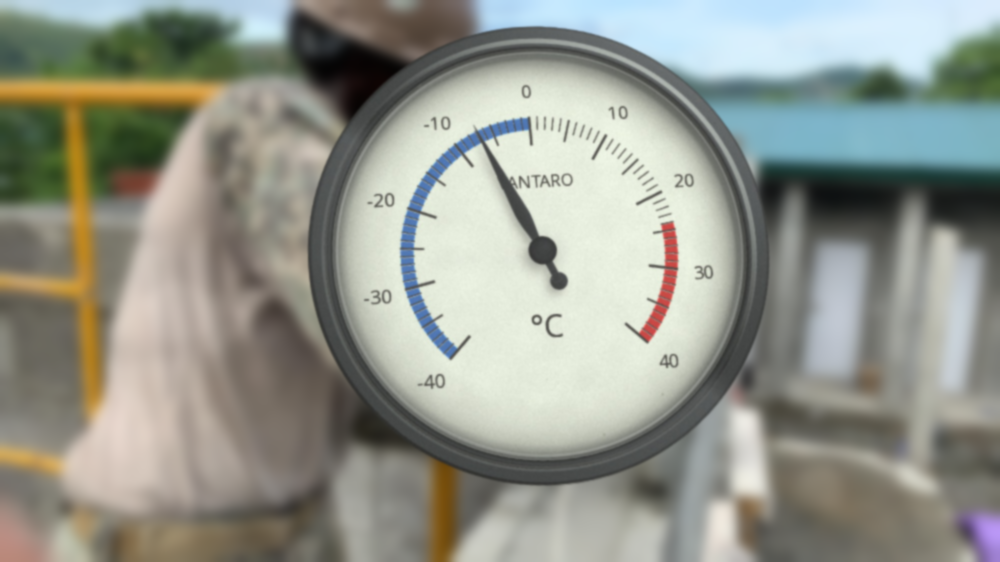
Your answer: -7 °C
